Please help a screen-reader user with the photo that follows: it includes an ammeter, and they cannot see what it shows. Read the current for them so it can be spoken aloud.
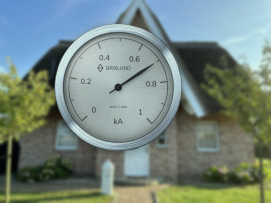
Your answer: 0.7 kA
